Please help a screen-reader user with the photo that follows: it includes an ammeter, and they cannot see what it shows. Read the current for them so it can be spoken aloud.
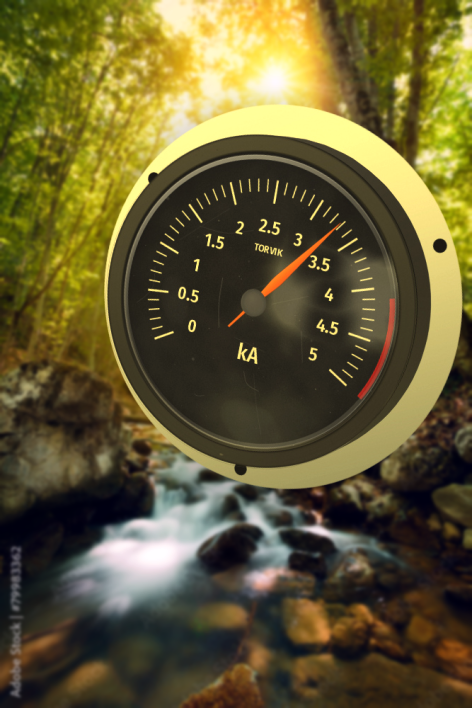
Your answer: 3.3 kA
